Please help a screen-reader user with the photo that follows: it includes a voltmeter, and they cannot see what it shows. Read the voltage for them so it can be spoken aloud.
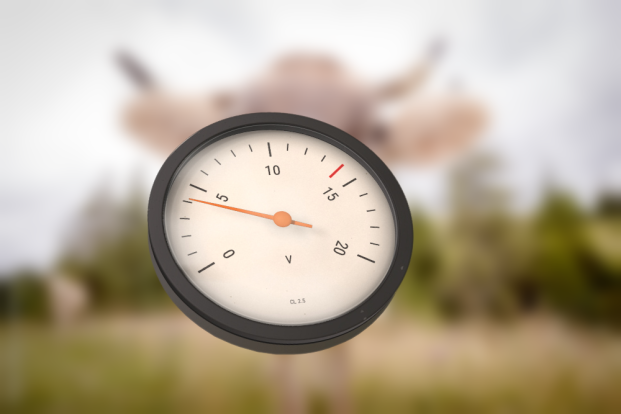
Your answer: 4 V
